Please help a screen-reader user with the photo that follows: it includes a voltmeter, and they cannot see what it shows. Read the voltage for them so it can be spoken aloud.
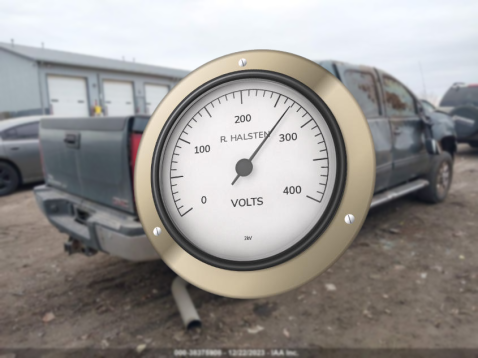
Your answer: 270 V
